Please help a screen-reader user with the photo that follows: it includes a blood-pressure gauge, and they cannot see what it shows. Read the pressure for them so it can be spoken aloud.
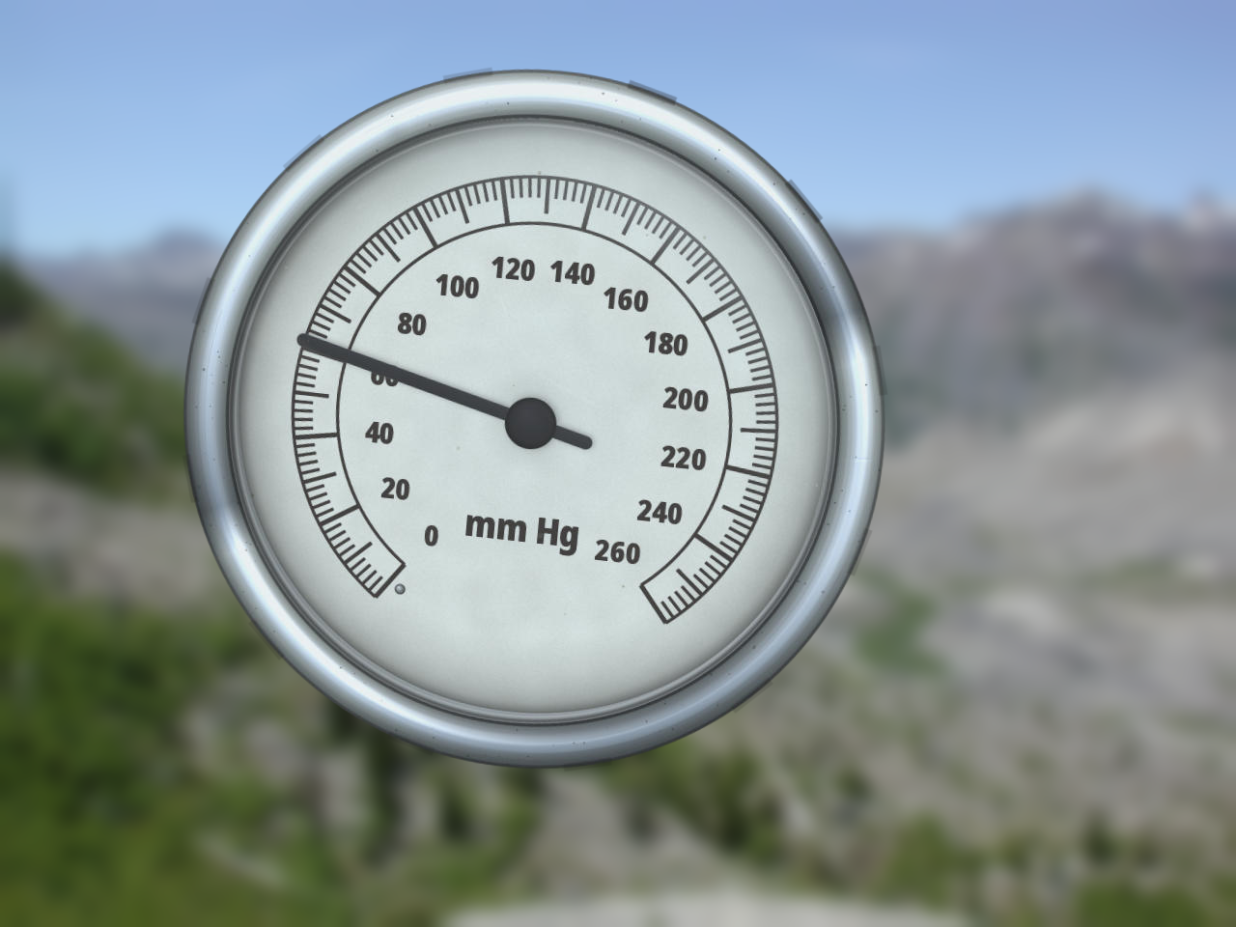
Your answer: 62 mmHg
